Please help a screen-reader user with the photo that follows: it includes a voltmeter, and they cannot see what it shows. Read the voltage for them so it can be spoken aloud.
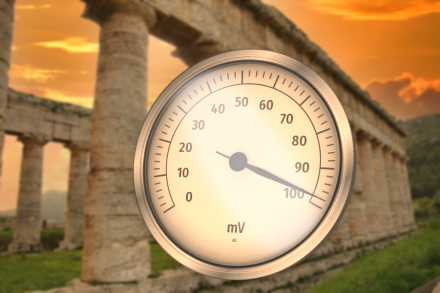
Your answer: 98 mV
